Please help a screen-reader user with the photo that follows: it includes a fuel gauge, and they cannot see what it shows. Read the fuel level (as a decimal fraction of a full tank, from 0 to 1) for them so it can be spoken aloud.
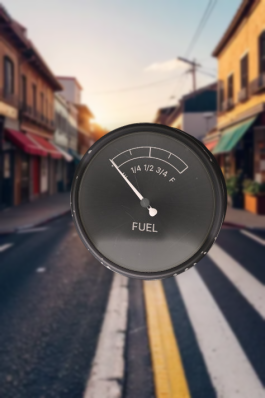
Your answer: 0
